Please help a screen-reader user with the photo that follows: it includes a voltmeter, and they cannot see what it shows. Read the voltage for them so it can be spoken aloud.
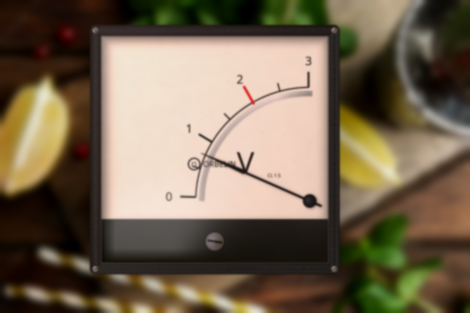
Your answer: 0.75 V
